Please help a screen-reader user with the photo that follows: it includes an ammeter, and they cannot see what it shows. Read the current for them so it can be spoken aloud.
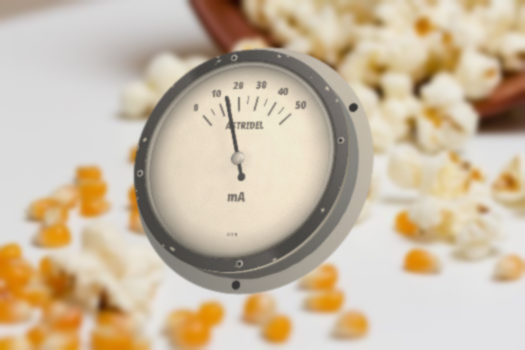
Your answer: 15 mA
